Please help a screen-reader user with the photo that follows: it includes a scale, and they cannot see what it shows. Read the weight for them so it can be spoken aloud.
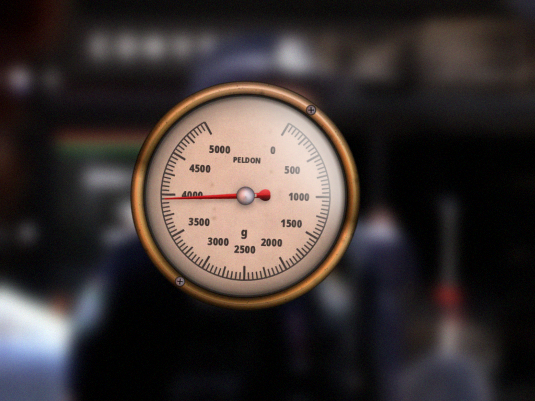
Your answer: 3950 g
